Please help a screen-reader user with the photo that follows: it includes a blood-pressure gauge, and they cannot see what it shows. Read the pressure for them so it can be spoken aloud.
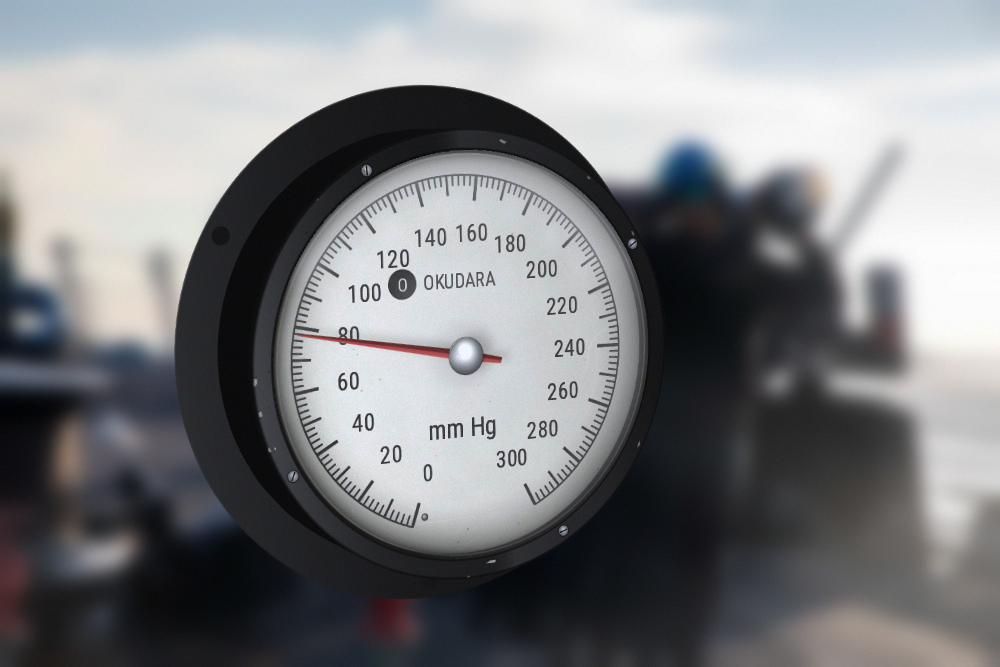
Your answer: 78 mmHg
